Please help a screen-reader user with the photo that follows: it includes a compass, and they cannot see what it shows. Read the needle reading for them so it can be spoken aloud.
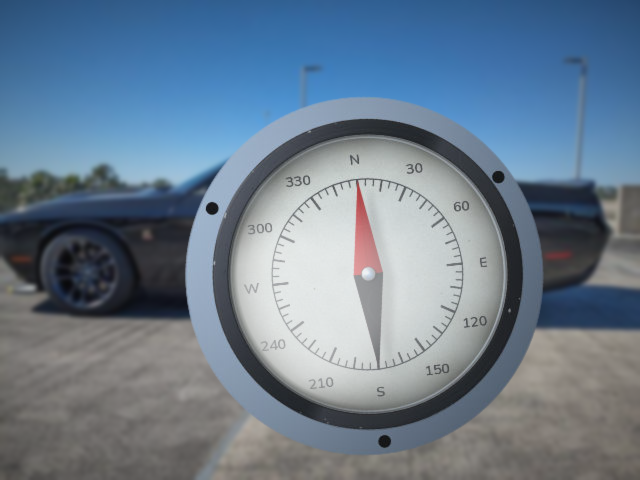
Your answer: 0 °
